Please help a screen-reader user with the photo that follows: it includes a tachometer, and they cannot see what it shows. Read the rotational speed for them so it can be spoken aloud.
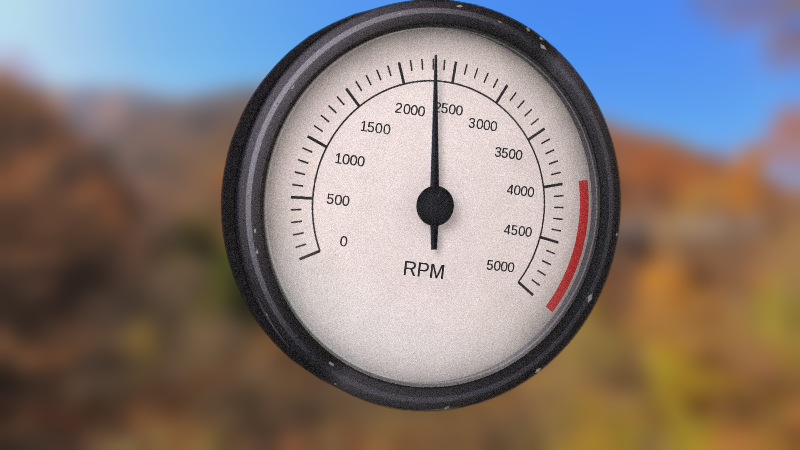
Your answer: 2300 rpm
